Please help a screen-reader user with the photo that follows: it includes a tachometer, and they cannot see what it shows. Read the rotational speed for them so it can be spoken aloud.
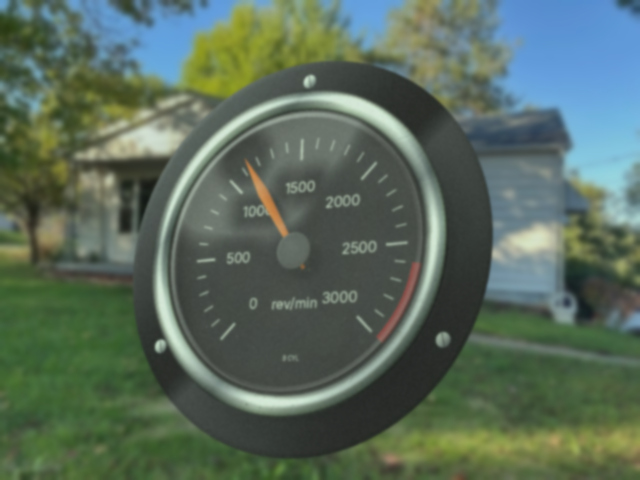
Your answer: 1150 rpm
